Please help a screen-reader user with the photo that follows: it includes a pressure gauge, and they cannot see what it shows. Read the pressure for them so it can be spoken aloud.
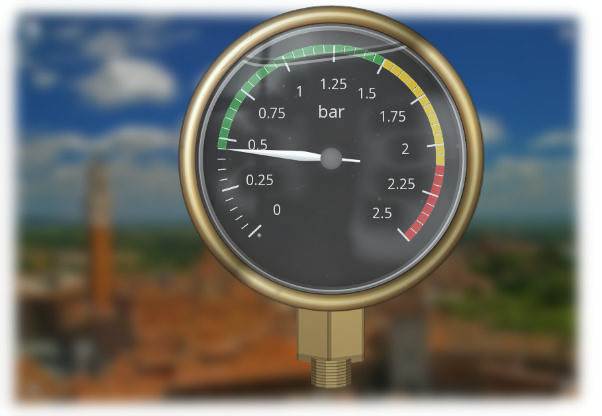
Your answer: 0.45 bar
